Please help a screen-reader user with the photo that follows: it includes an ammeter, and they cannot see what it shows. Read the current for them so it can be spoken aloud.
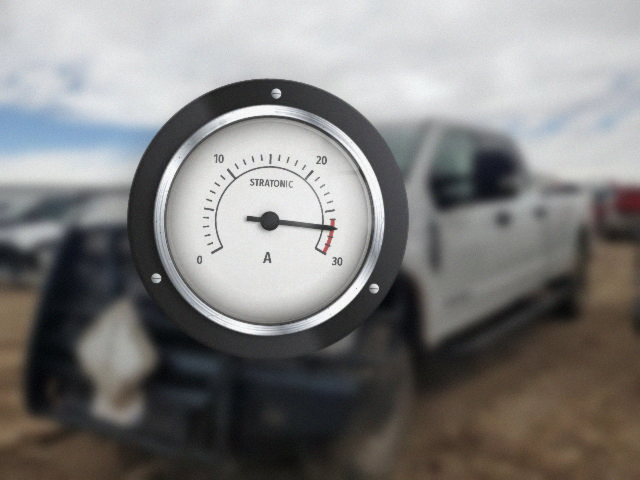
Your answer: 27 A
